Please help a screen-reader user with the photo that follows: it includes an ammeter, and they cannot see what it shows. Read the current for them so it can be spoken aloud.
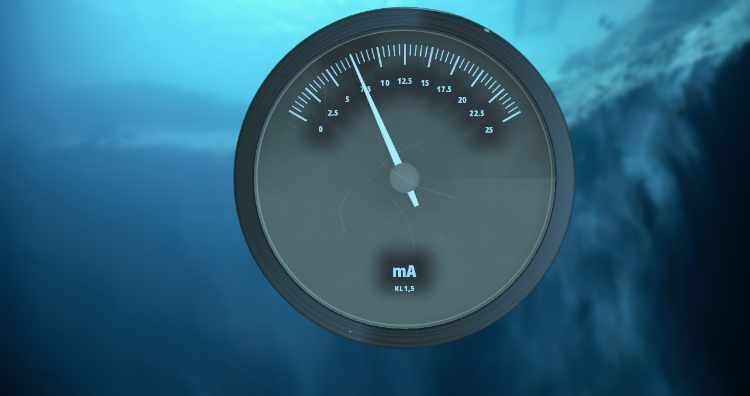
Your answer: 7.5 mA
